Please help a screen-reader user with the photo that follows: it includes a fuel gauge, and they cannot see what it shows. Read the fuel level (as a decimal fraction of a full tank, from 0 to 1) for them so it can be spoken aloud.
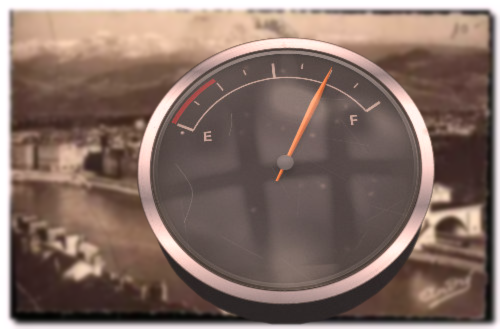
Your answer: 0.75
